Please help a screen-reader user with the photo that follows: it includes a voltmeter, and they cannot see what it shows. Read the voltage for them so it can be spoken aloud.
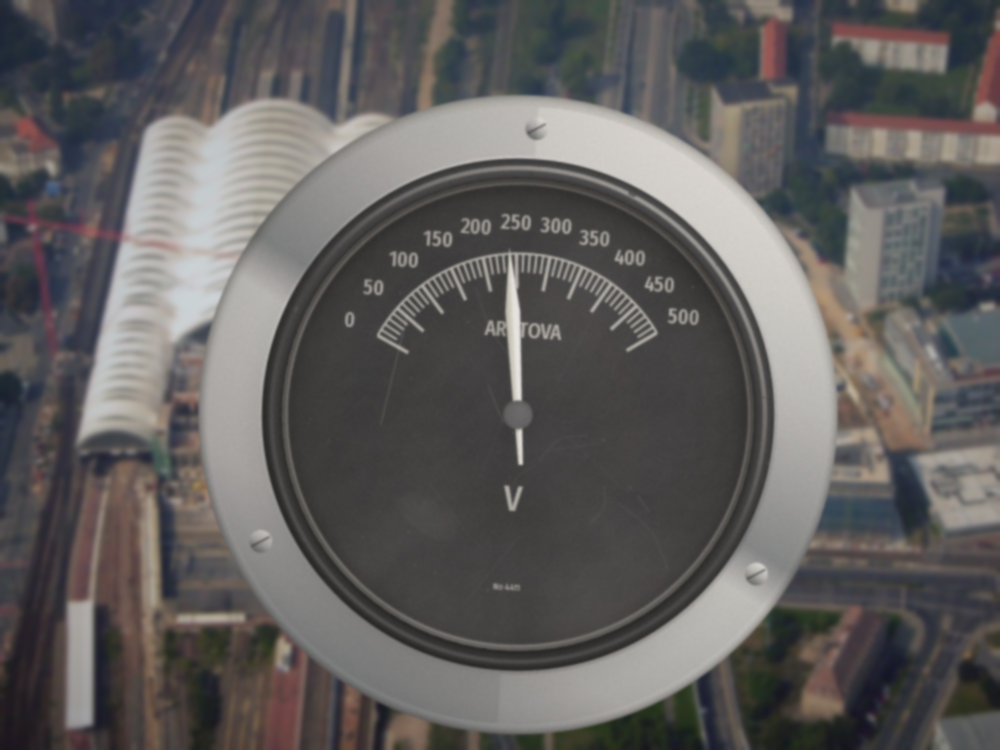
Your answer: 240 V
